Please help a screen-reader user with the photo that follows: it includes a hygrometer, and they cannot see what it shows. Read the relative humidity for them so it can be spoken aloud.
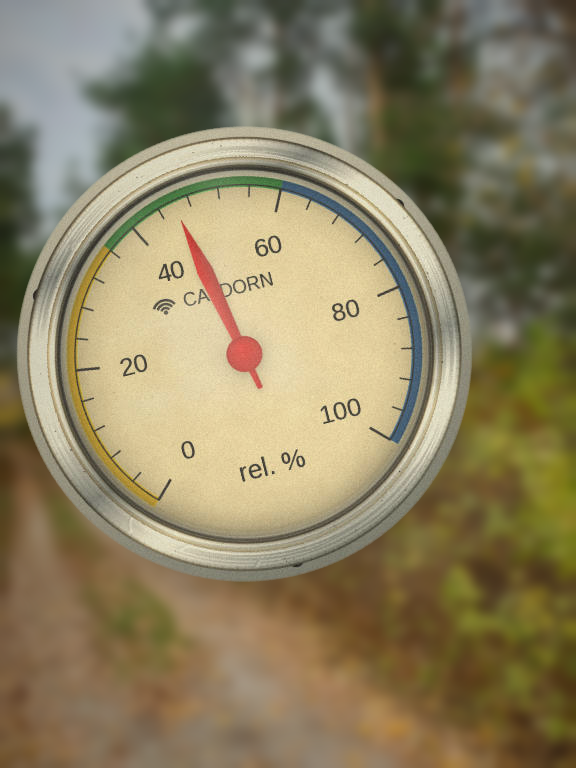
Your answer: 46 %
